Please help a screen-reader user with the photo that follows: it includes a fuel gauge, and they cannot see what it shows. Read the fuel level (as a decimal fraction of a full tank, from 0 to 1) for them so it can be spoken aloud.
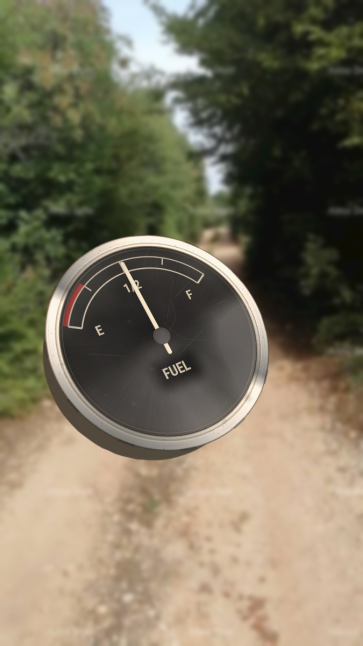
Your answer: 0.5
